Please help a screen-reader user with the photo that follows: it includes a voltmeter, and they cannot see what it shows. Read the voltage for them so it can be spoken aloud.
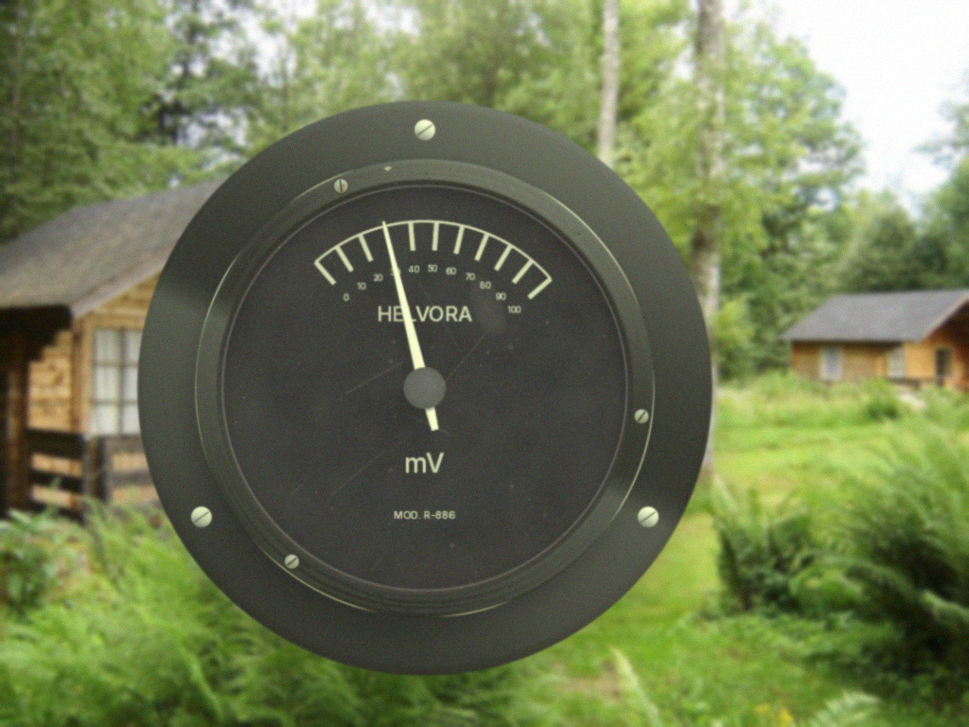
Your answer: 30 mV
